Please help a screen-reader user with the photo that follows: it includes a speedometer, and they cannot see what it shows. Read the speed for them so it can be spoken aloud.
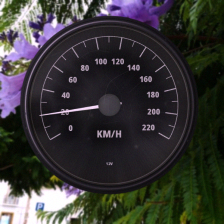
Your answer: 20 km/h
